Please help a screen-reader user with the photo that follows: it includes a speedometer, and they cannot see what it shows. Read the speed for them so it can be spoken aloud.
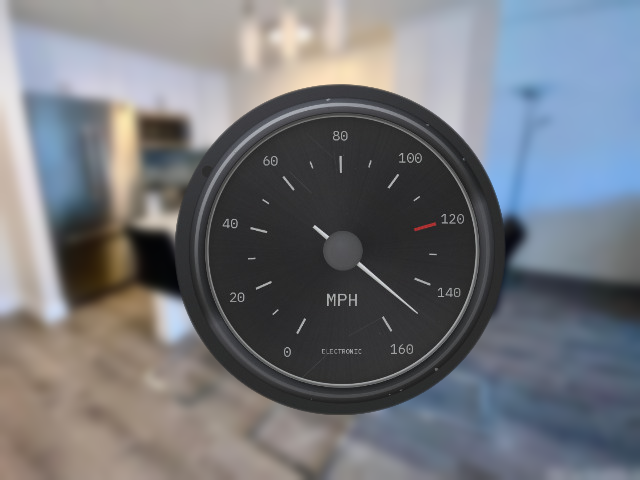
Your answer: 150 mph
